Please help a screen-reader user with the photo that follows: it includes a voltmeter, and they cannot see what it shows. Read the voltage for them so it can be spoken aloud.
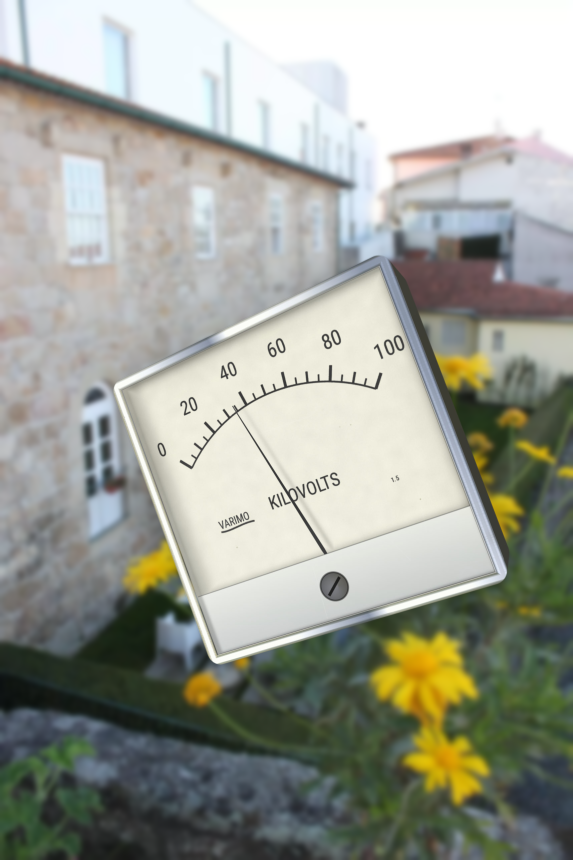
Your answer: 35 kV
